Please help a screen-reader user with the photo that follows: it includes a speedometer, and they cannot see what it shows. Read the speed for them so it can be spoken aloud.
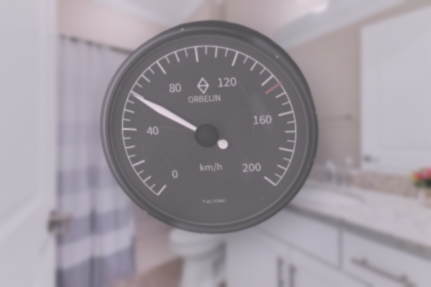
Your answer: 60 km/h
